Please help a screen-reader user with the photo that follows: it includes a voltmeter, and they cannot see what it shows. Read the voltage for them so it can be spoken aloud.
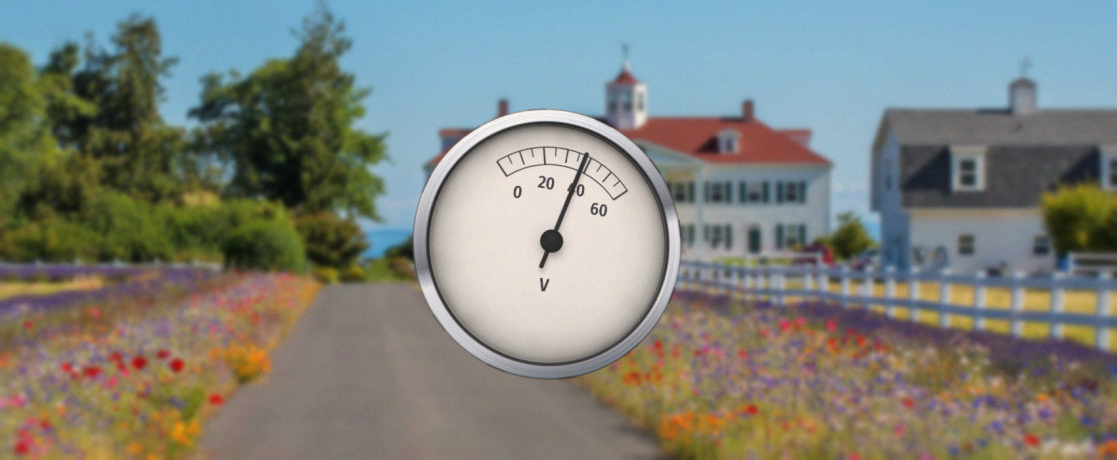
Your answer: 37.5 V
